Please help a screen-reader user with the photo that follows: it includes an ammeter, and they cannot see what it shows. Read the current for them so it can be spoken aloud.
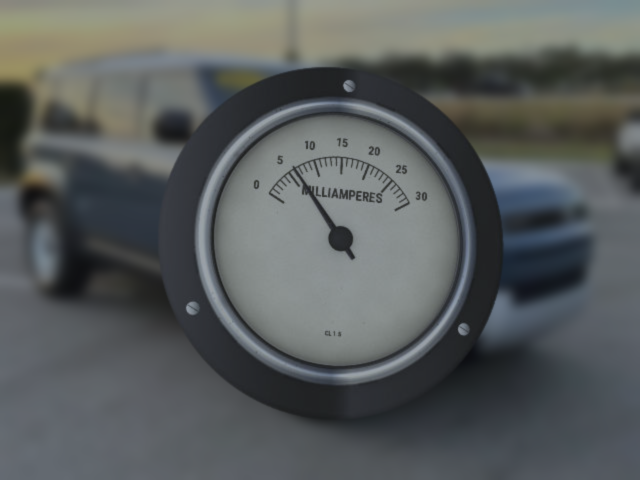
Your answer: 6 mA
